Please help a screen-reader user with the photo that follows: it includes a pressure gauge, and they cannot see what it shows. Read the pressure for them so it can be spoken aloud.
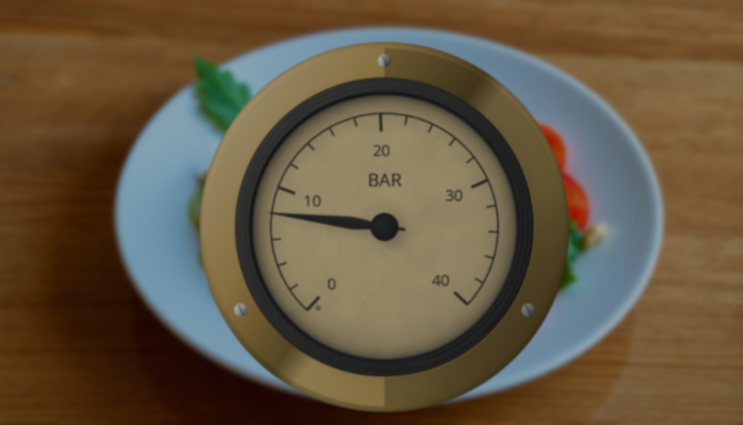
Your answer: 8 bar
